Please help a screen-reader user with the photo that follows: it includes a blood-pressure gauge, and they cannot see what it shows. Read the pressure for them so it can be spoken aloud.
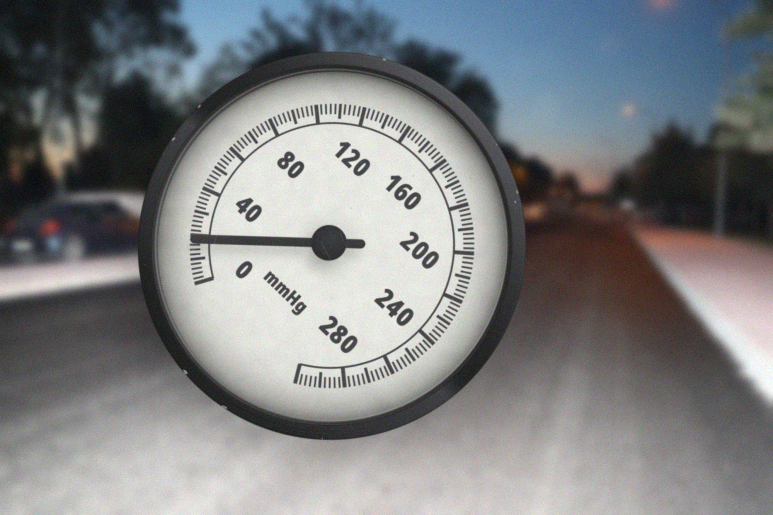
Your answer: 18 mmHg
